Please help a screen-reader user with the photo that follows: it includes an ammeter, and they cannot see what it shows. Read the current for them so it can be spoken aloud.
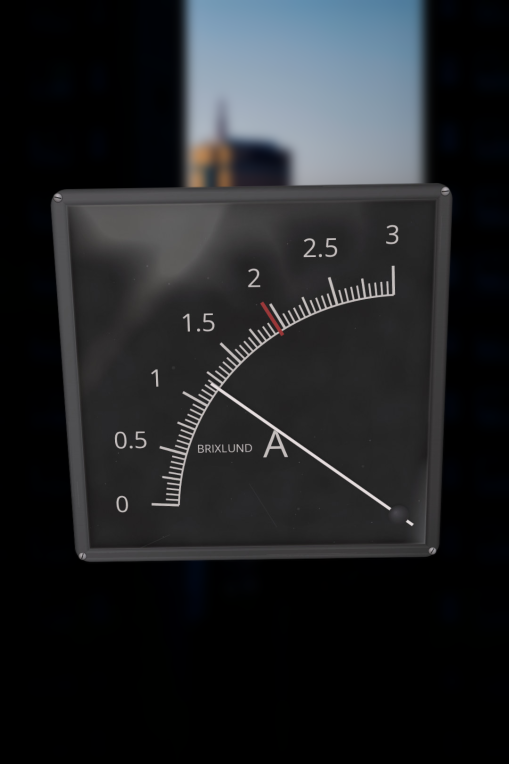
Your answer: 1.2 A
